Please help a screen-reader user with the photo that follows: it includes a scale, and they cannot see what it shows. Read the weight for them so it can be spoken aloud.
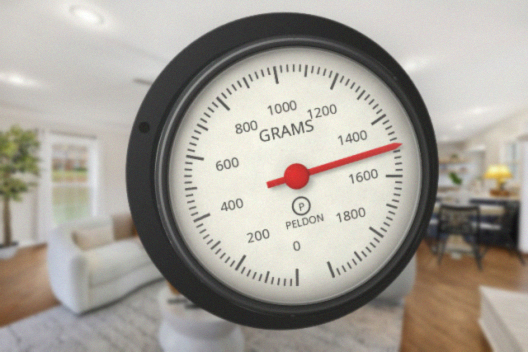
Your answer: 1500 g
